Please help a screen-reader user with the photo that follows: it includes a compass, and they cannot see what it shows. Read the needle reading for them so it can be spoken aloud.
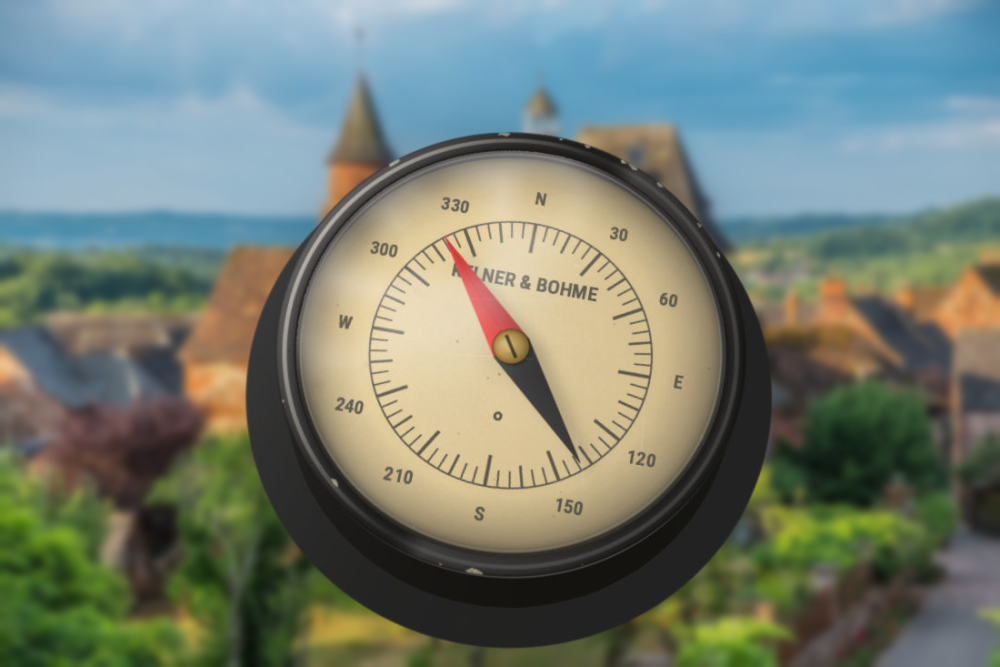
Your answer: 320 °
